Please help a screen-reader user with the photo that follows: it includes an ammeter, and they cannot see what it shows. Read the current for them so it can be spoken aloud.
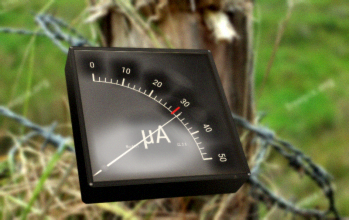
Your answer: 32 µA
